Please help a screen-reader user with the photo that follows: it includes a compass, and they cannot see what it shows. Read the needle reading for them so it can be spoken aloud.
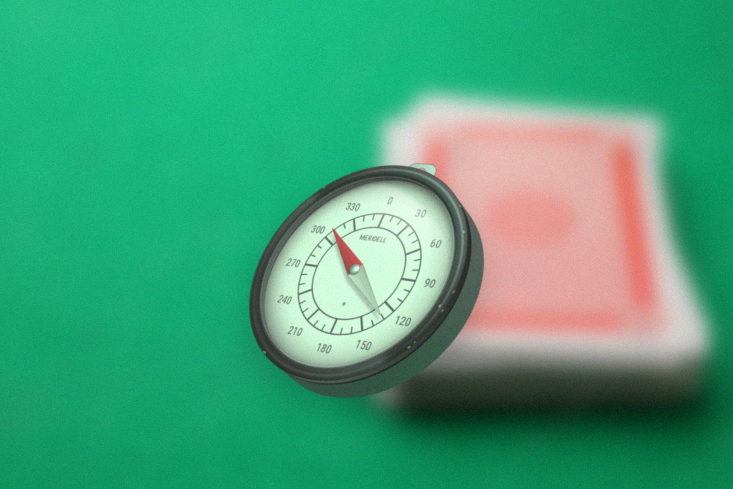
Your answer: 310 °
